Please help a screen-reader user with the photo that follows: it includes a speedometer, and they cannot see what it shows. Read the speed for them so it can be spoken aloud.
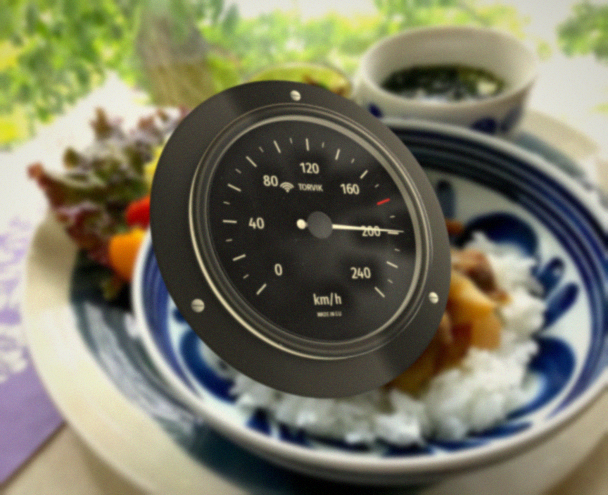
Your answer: 200 km/h
